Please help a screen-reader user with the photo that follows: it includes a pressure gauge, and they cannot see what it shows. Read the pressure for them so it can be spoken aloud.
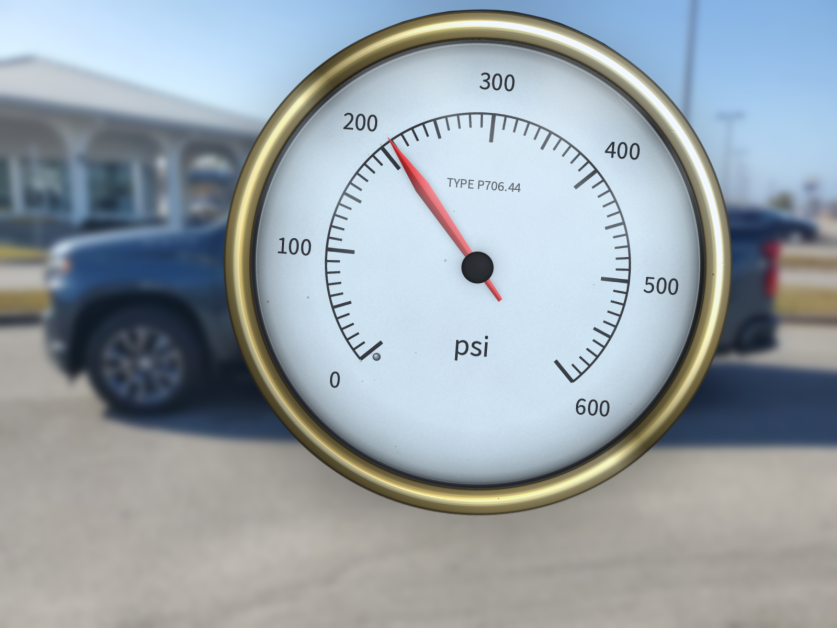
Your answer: 210 psi
